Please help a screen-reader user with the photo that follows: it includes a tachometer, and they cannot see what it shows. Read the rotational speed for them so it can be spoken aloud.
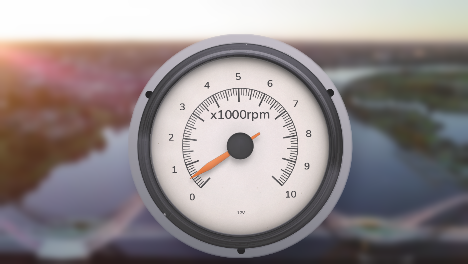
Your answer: 500 rpm
